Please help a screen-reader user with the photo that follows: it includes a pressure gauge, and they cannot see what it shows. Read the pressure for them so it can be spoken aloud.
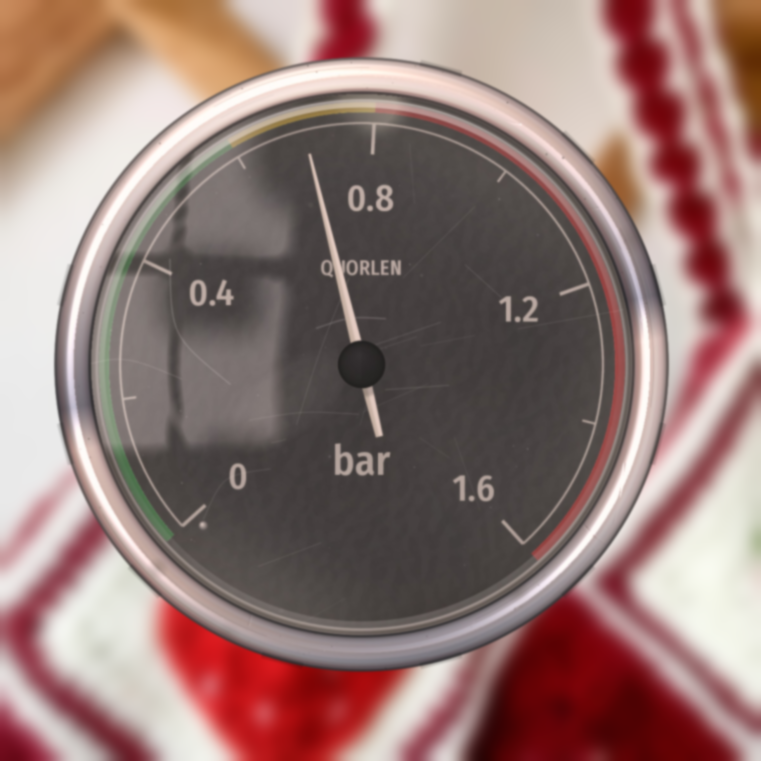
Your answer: 0.7 bar
